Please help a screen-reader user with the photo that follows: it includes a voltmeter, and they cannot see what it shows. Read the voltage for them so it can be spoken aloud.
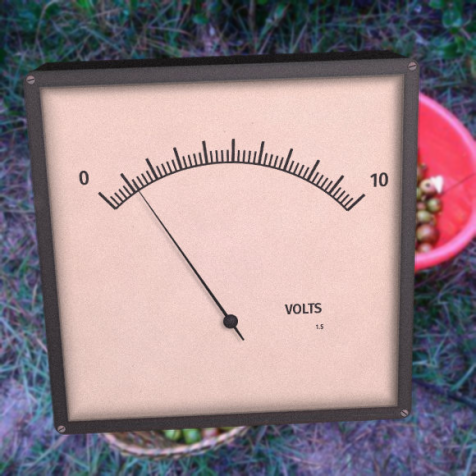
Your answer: 1.2 V
